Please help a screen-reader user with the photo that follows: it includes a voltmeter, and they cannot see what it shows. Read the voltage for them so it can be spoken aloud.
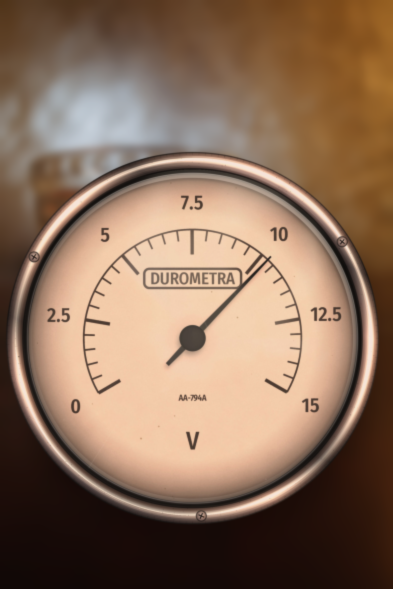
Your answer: 10.25 V
